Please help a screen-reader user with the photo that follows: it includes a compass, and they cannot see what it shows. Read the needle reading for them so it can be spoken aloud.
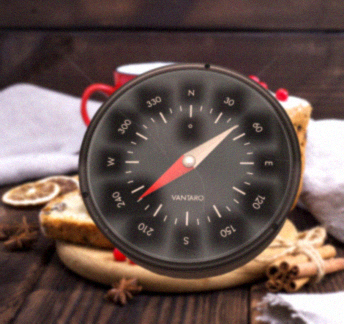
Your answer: 230 °
